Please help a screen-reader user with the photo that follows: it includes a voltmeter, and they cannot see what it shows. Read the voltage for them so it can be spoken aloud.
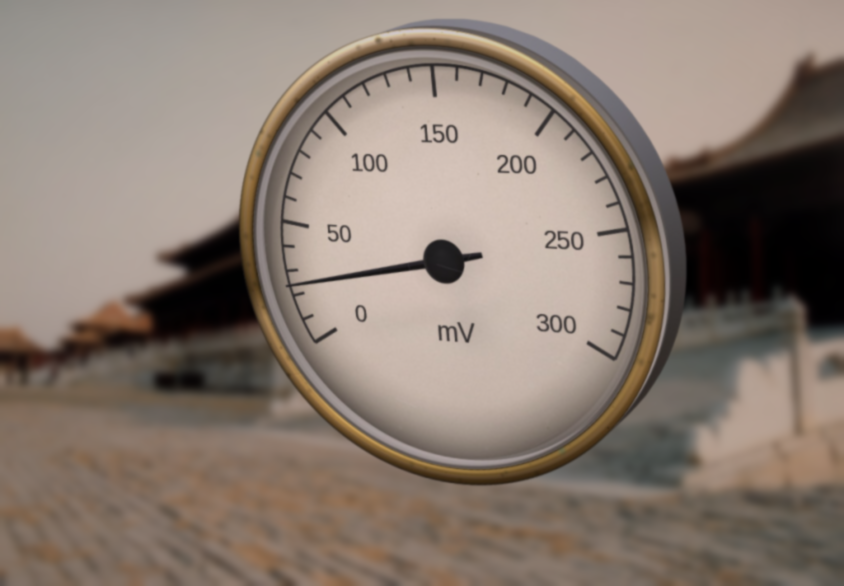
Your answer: 25 mV
